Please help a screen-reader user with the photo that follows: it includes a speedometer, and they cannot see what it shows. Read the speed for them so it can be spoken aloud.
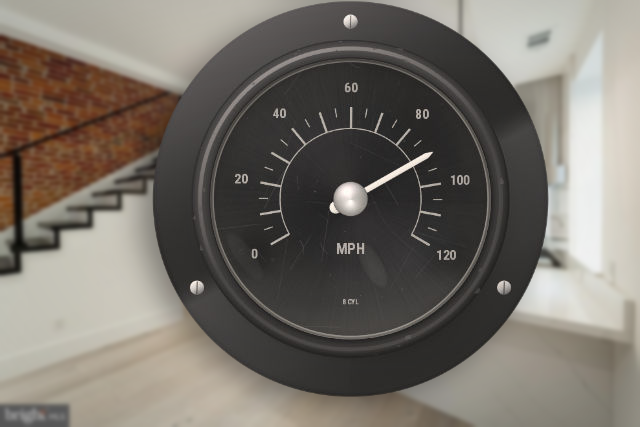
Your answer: 90 mph
